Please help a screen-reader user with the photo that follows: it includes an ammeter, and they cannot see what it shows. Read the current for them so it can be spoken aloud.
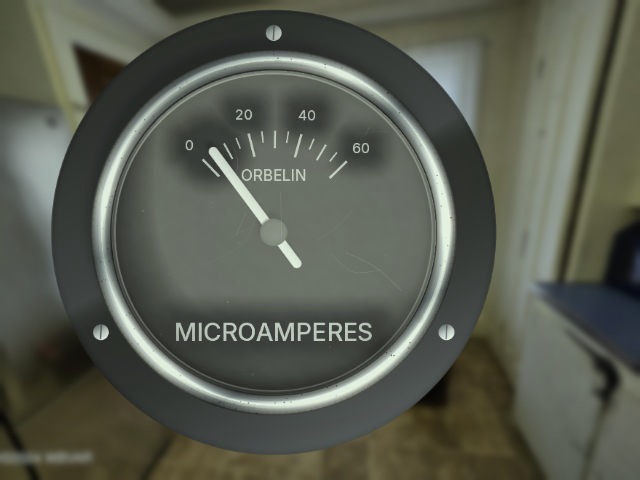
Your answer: 5 µA
